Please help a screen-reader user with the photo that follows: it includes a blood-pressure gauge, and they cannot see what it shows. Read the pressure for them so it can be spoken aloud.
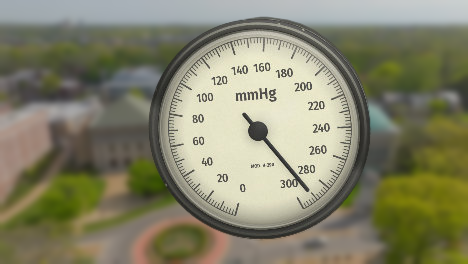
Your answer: 290 mmHg
